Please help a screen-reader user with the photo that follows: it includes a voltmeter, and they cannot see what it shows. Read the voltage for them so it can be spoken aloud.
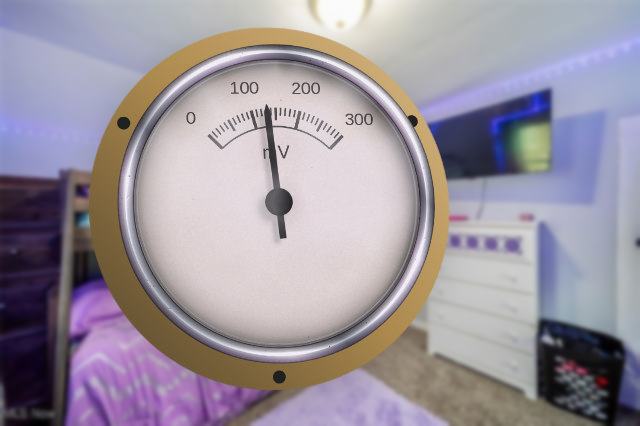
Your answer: 130 mV
